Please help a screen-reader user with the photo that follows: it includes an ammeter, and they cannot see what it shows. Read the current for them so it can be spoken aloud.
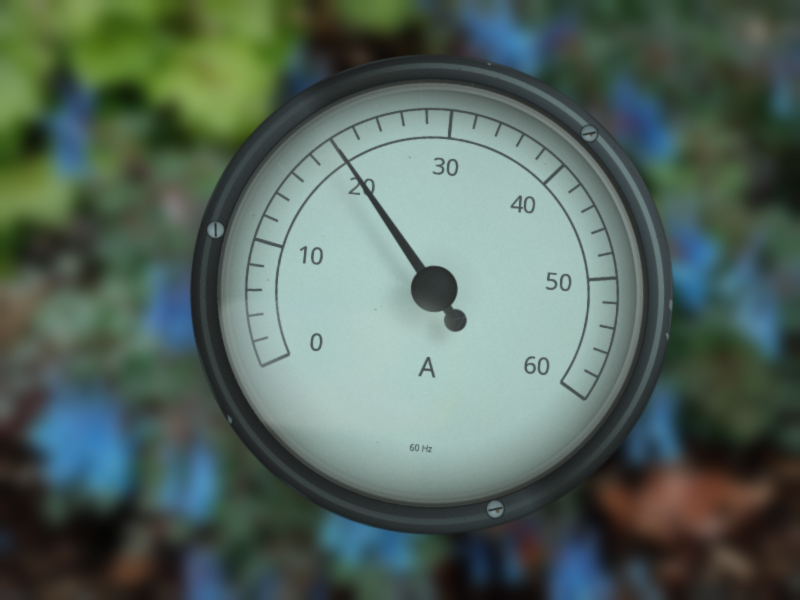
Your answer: 20 A
